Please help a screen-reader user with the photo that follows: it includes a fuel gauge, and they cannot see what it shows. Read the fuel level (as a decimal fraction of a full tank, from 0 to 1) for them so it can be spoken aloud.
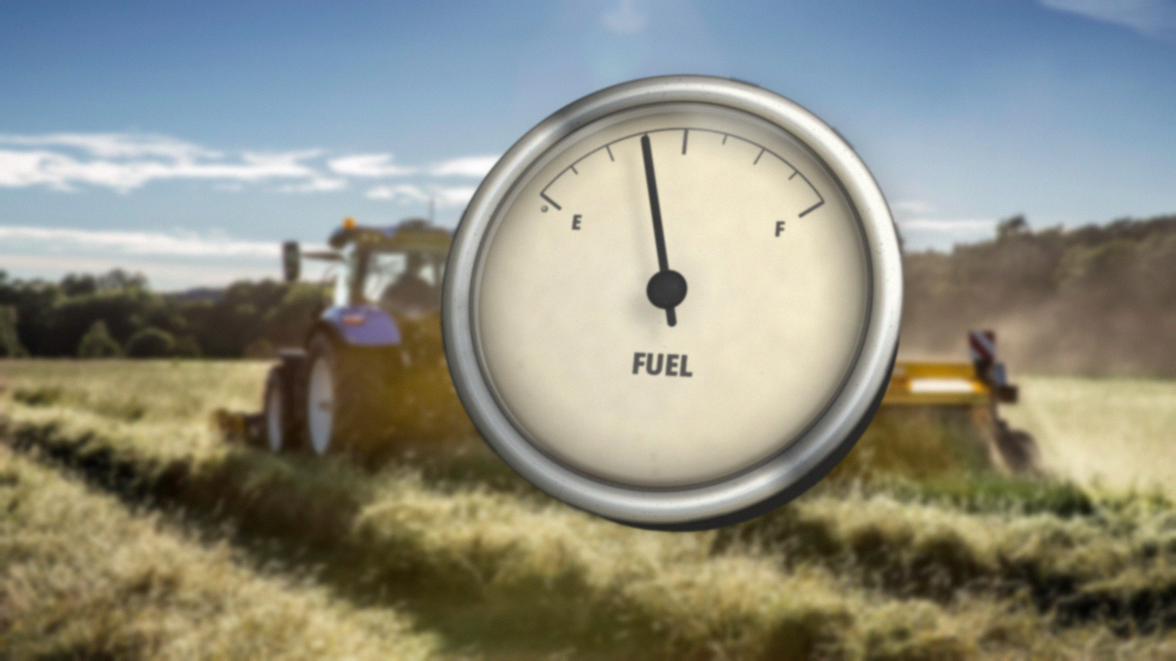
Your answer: 0.375
